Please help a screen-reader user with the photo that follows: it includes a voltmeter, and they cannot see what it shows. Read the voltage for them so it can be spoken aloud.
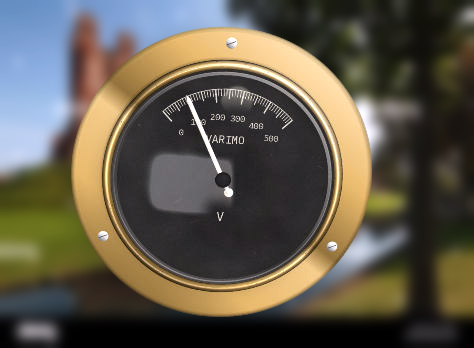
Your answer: 100 V
